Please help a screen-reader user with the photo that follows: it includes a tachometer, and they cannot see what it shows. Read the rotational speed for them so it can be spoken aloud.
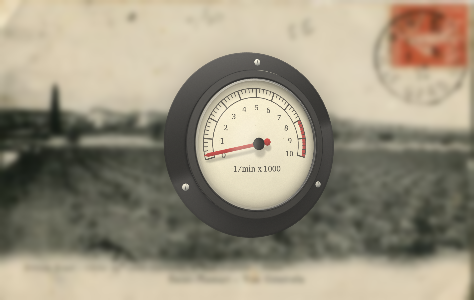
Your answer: 200 rpm
